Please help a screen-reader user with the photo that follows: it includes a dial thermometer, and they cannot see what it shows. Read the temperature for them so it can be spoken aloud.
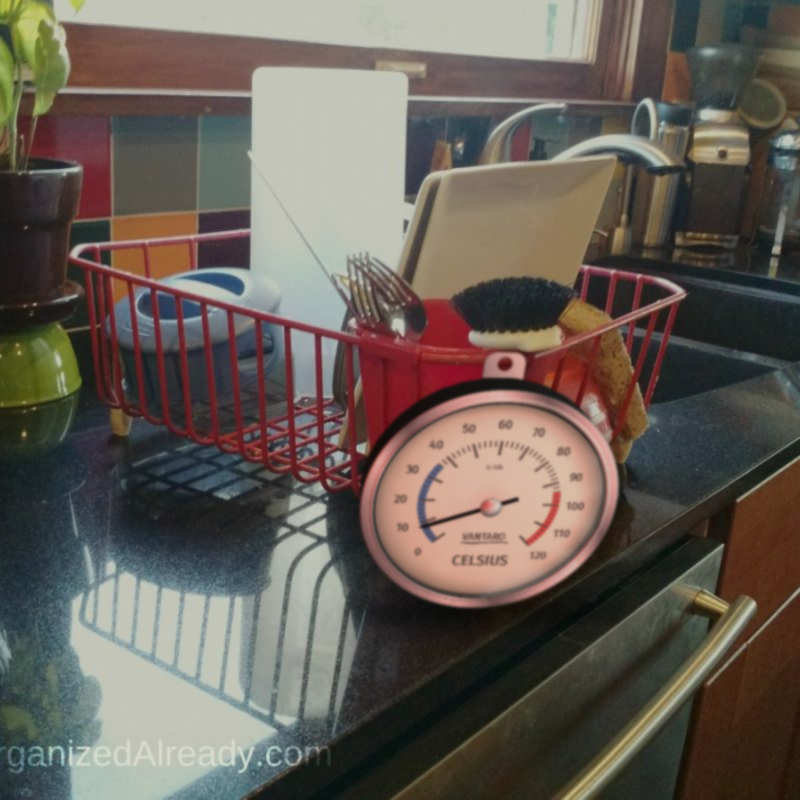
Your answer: 10 °C
